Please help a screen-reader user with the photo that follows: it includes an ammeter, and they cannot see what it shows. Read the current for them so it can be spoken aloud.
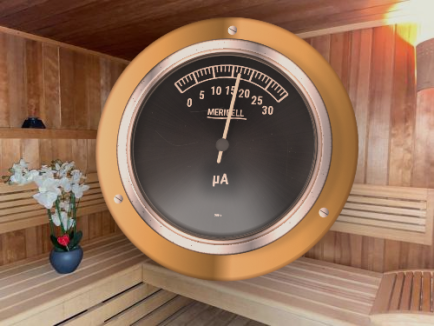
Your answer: 17 µA
